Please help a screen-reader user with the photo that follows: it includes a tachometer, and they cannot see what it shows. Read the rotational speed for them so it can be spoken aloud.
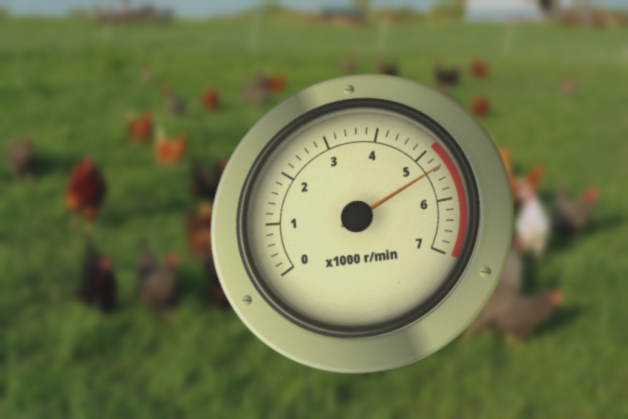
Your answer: 5400 rpm
